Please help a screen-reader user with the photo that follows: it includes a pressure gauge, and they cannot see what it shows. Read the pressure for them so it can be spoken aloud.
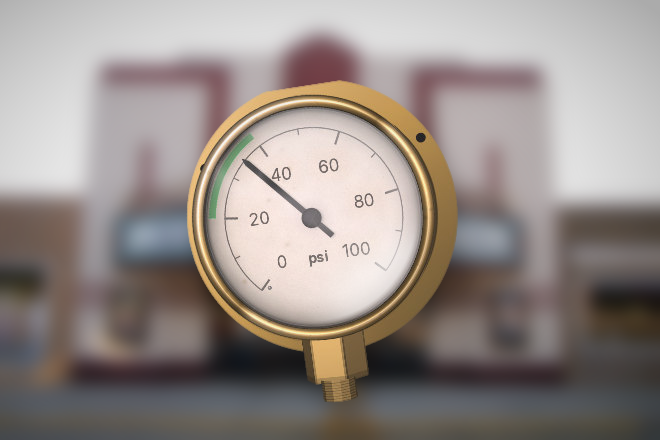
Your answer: 35 psi
